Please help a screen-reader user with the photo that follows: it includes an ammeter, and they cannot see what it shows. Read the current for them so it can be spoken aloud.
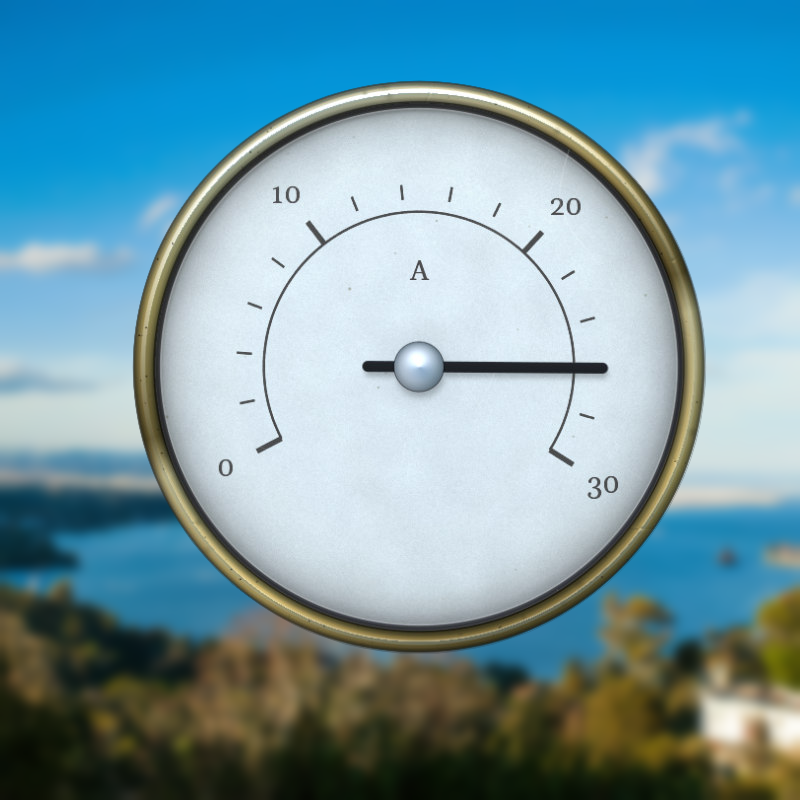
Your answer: 26 A
